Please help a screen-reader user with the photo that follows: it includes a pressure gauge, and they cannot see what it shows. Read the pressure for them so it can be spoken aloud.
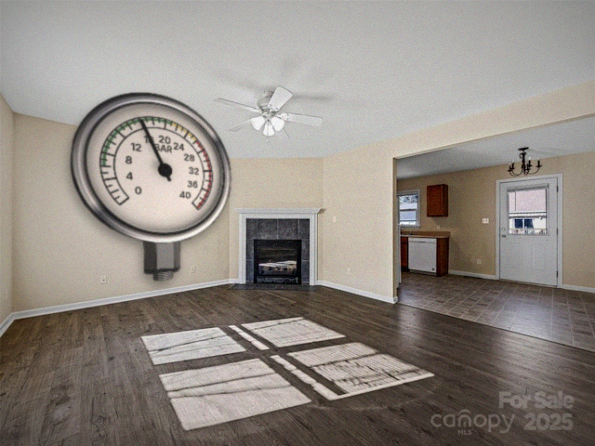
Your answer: 16 bar
